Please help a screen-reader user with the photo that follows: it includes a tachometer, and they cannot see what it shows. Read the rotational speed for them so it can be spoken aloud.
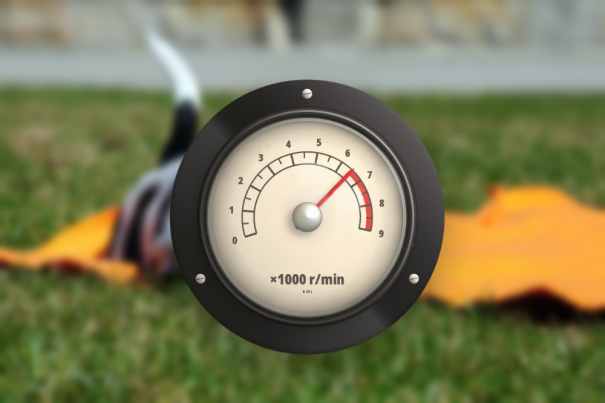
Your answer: 6500 rpm
